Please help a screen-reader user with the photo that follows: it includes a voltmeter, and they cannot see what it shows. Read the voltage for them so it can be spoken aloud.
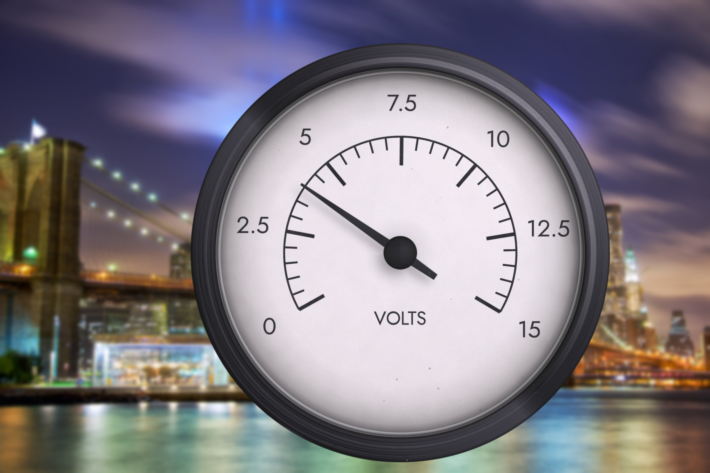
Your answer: 4 V
